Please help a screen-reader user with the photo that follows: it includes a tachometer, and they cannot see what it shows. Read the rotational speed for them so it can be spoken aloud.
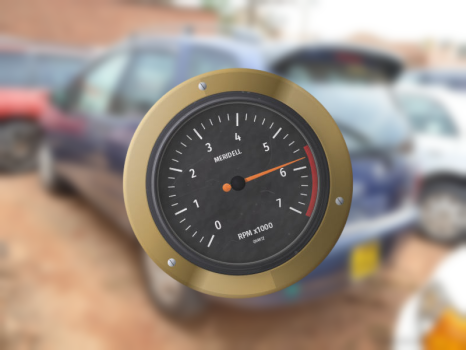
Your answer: 5800 rpm
